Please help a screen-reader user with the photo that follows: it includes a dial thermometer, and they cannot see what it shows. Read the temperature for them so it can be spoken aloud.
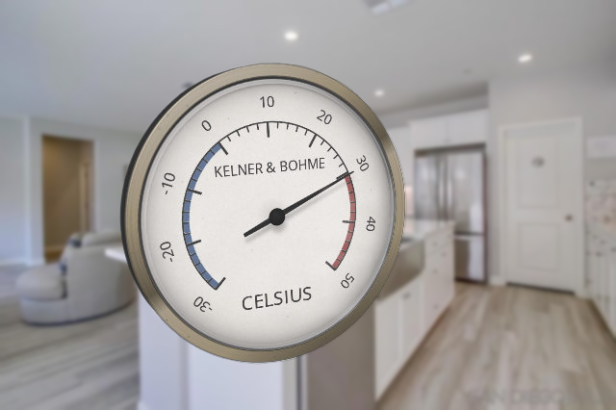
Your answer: 30 °C
